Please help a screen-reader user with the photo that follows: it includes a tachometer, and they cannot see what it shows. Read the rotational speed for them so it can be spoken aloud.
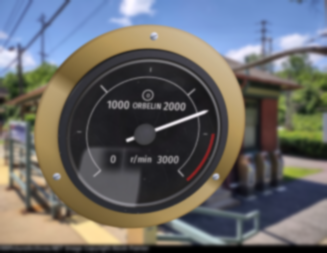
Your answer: 2250 rpm
